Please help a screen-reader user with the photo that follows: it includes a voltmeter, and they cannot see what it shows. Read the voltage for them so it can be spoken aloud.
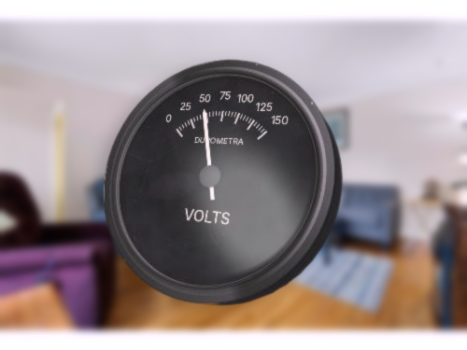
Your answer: 50 V
